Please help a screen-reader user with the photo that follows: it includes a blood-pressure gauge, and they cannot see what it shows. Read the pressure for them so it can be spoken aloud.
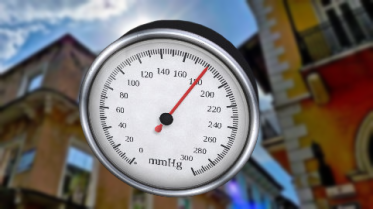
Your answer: 180 mmHg
